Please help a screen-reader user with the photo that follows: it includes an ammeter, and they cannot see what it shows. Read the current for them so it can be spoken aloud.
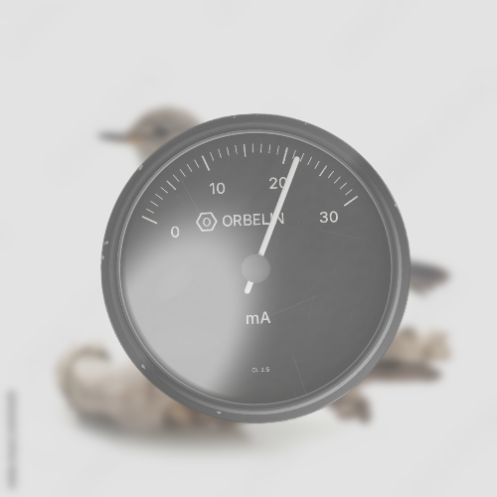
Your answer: 21.5 mA
